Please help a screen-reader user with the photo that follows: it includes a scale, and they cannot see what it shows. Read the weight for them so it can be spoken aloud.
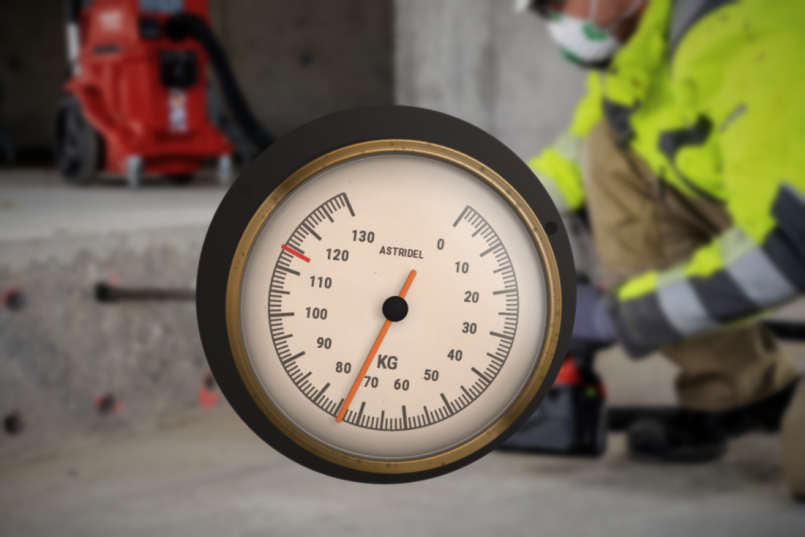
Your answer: 74 kg
